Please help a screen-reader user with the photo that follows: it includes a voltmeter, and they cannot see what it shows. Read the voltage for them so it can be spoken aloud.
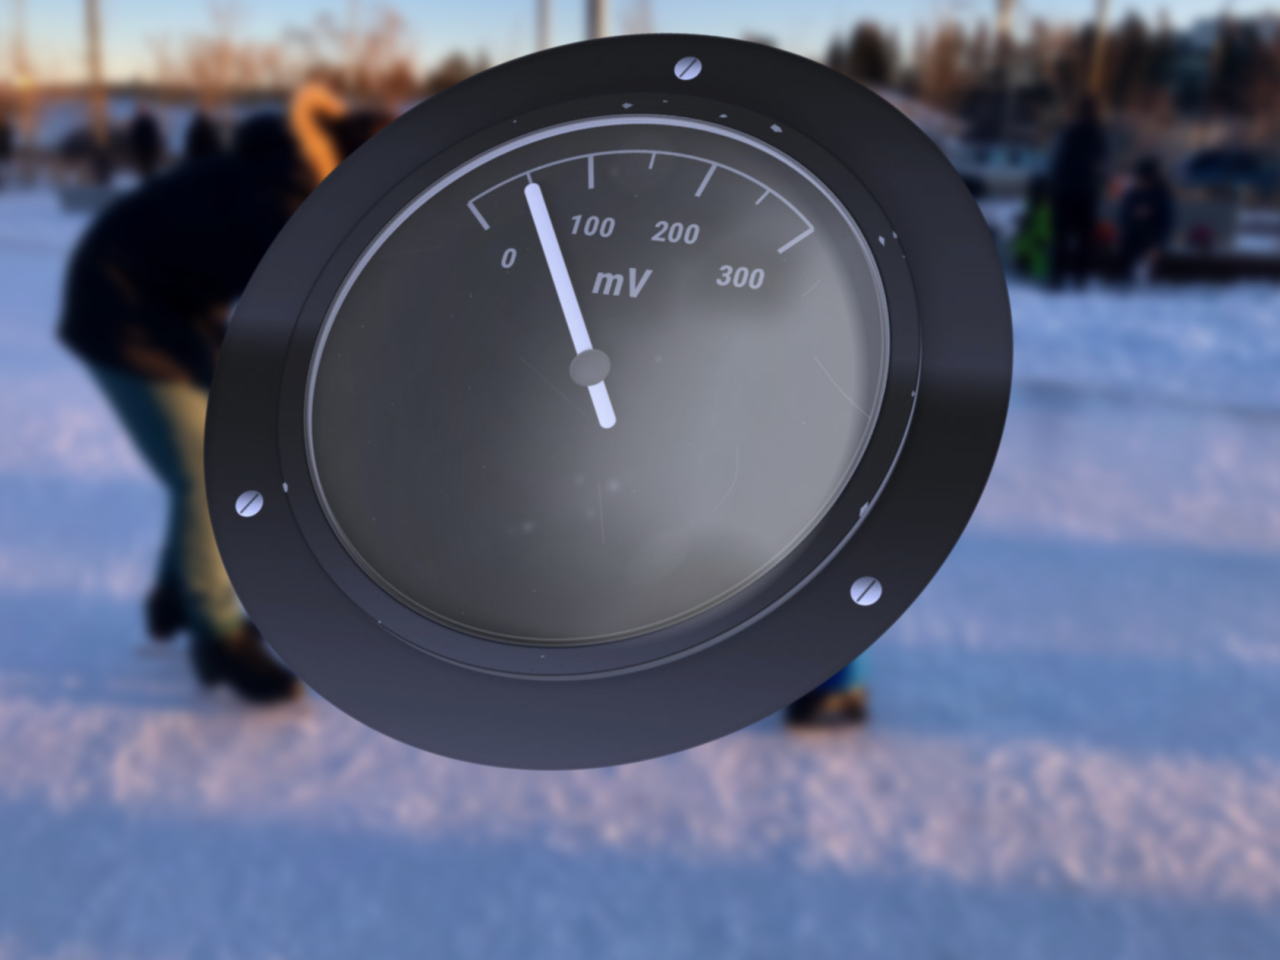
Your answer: 50 mV
